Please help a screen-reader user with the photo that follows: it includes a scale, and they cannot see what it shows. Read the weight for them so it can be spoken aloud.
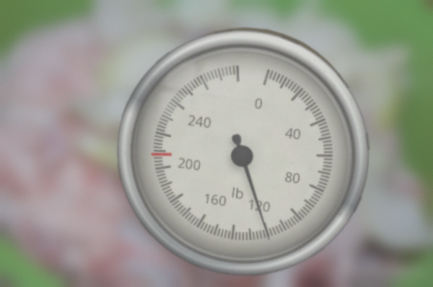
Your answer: 120 lb
